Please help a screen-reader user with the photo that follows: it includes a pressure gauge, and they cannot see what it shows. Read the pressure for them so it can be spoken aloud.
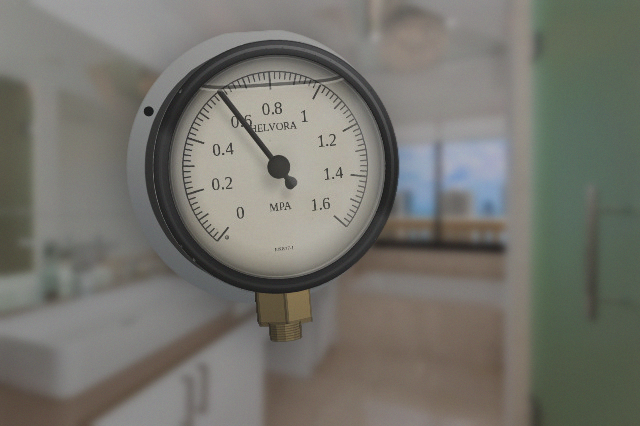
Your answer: 0.6 MPa
